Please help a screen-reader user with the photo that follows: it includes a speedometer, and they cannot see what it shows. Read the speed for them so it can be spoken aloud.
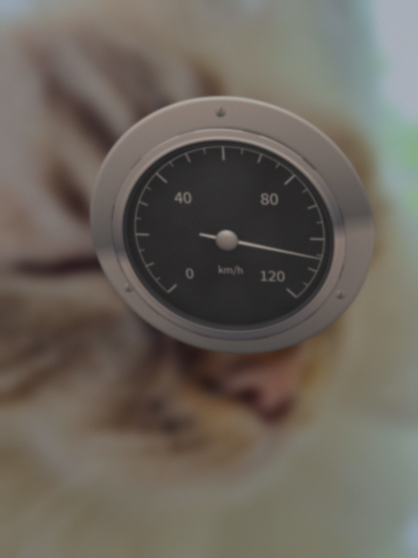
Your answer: 105 km/h
